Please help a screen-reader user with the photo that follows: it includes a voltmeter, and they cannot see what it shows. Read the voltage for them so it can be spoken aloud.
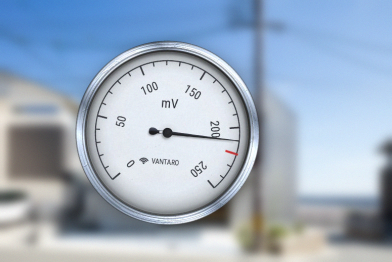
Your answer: 210 mV
